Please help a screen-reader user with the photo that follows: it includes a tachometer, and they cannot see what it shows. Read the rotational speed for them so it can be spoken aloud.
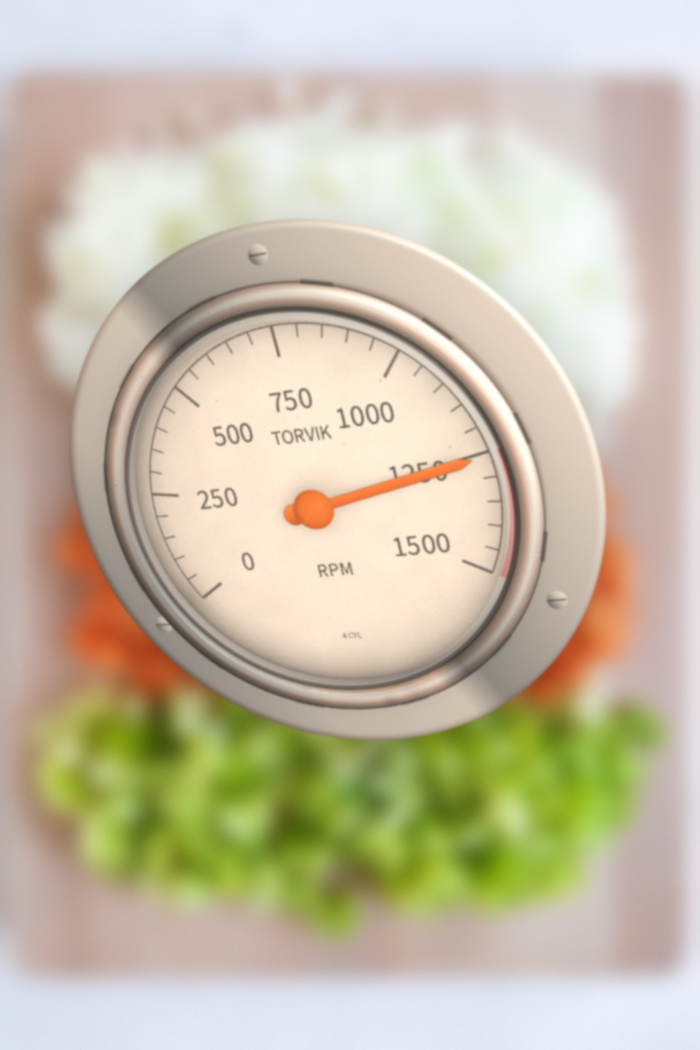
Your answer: 1250 rpm
